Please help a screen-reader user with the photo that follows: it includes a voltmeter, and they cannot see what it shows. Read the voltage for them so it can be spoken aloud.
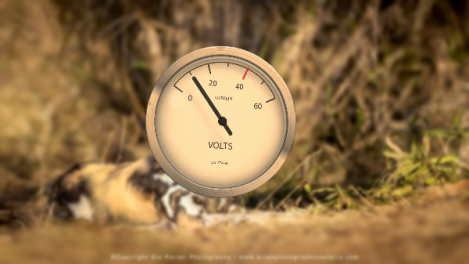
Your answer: 10 V
